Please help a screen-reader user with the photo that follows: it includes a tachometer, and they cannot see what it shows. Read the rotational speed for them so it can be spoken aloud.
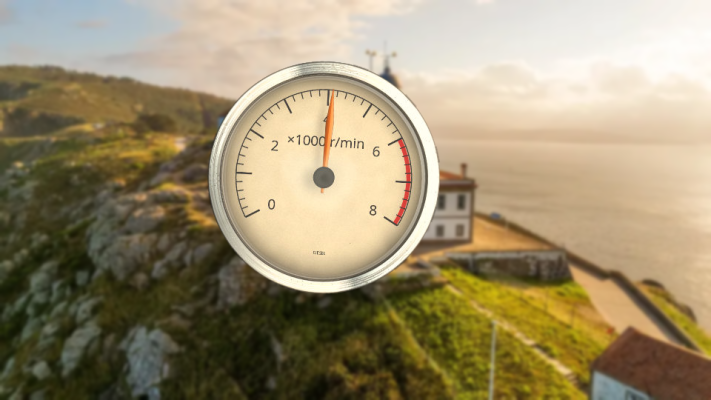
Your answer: 4100 rpm
